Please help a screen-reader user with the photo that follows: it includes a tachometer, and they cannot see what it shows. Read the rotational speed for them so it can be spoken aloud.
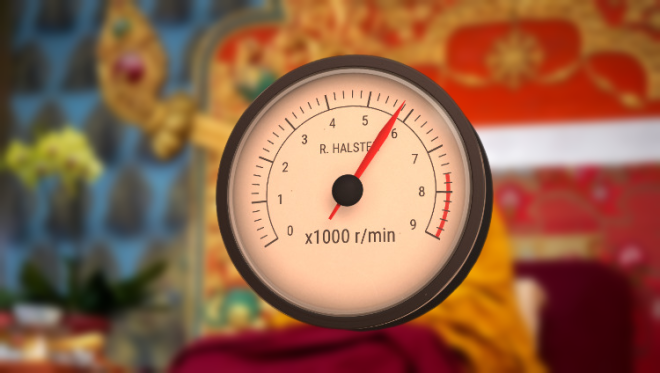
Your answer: 5800 rpm
